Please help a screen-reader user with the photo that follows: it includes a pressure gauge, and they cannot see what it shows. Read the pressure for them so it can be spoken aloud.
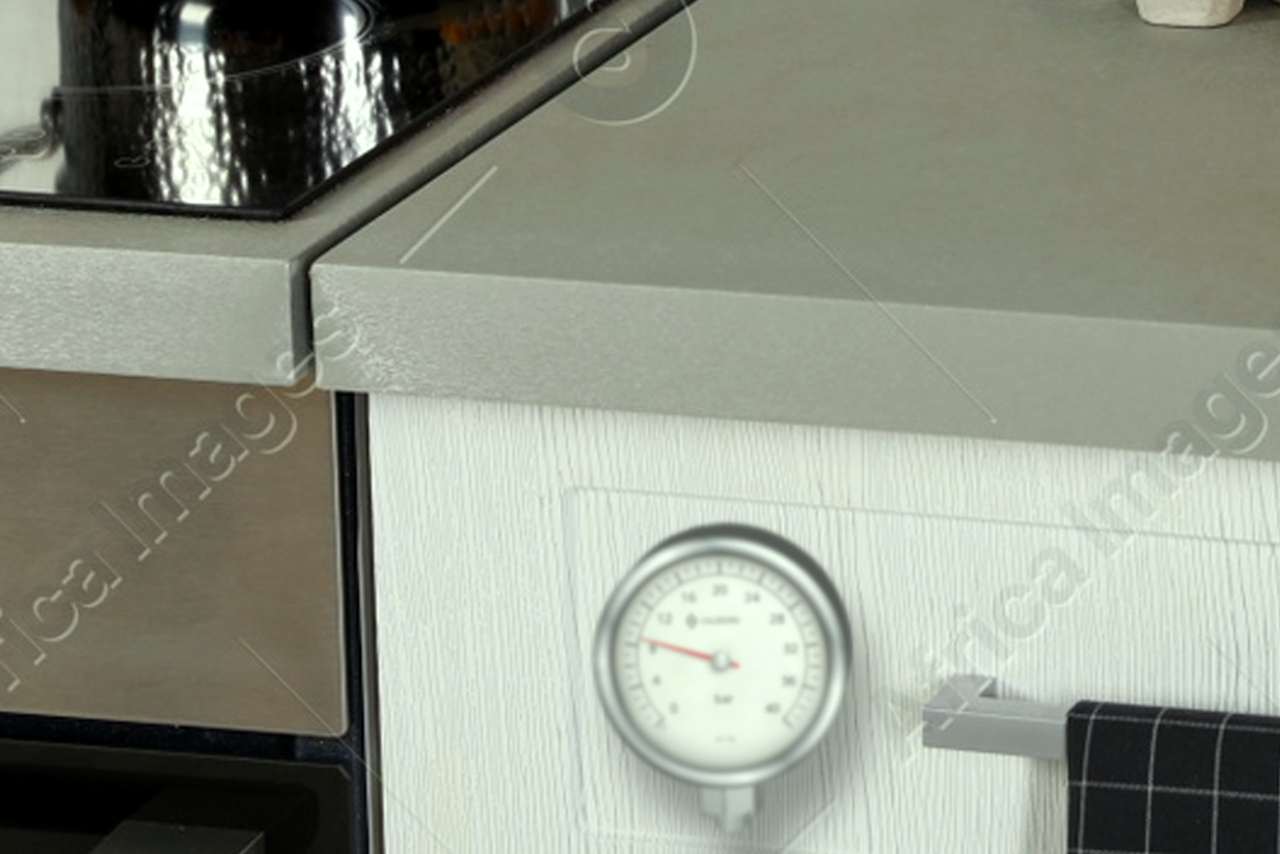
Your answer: 9 bar
